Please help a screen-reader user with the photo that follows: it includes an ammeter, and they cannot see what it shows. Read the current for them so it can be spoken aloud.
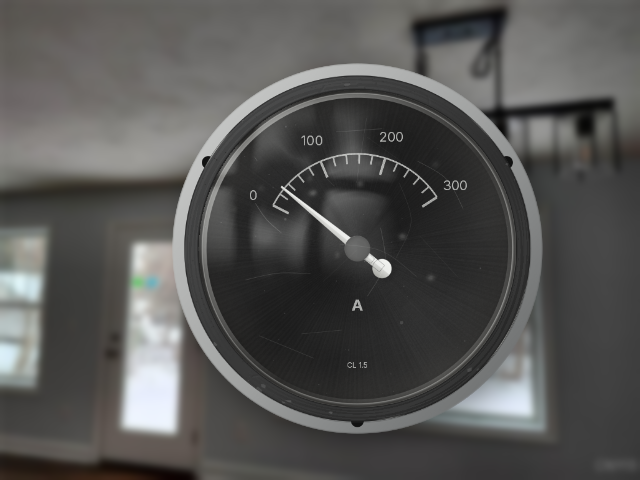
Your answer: 30 A
